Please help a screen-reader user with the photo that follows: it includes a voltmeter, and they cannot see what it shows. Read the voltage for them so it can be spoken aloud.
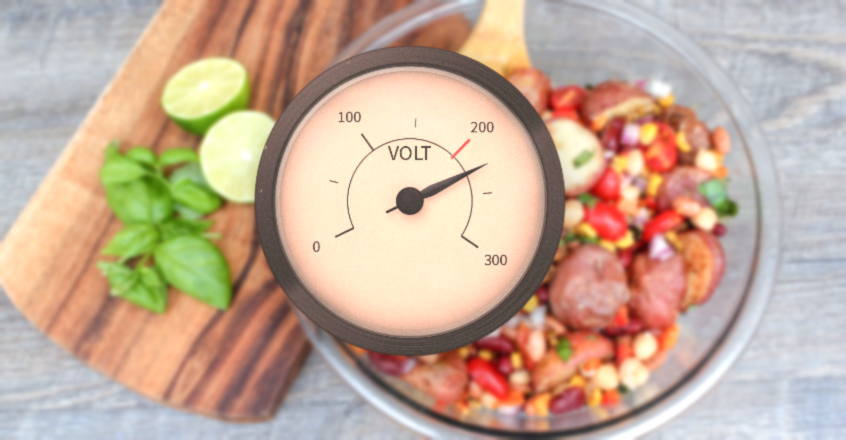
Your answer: 225 V
